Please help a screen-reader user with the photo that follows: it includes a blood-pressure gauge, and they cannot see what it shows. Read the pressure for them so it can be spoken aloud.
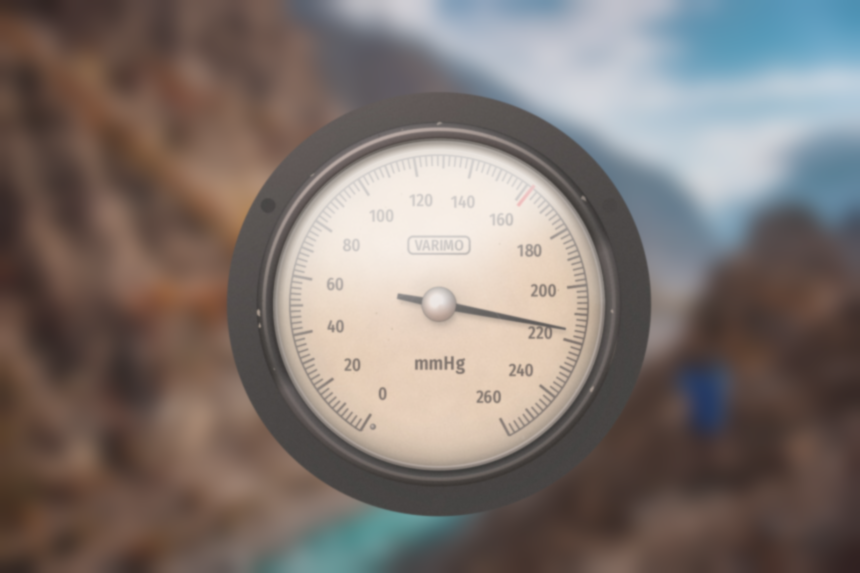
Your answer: 216 mmHg
